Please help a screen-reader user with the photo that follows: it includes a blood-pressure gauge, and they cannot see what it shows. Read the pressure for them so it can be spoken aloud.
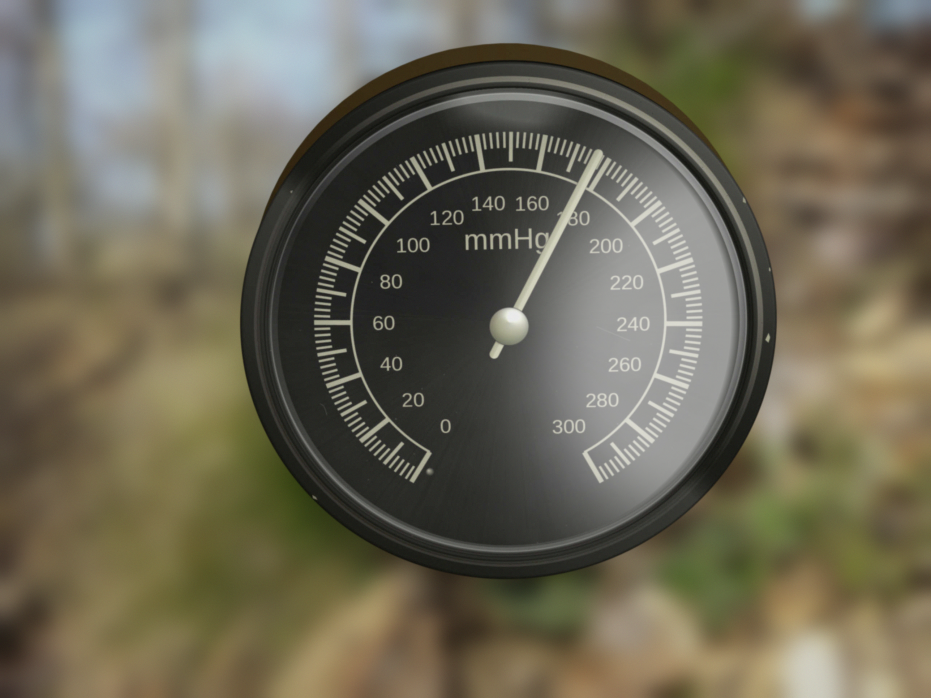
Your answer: 176 mmHg
